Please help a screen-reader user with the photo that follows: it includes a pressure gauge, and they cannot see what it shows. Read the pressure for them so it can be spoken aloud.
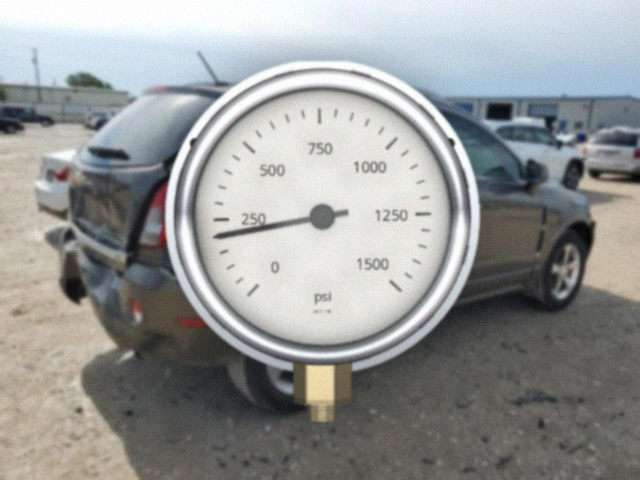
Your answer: 200 psi
